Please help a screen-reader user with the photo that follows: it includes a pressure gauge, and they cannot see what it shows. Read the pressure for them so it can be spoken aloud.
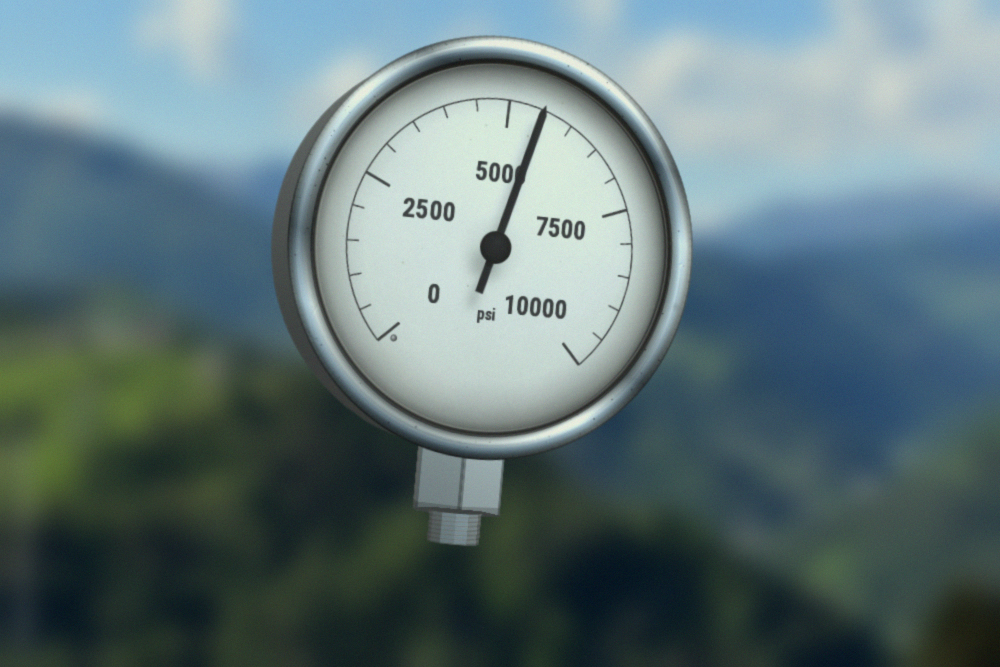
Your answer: 5500 psi
